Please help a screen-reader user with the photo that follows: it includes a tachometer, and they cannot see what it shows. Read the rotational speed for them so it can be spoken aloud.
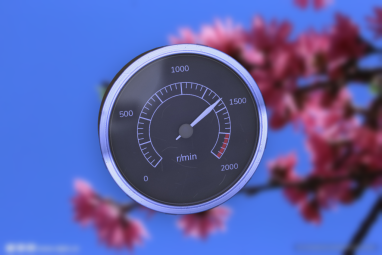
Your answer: 1400 rpm
